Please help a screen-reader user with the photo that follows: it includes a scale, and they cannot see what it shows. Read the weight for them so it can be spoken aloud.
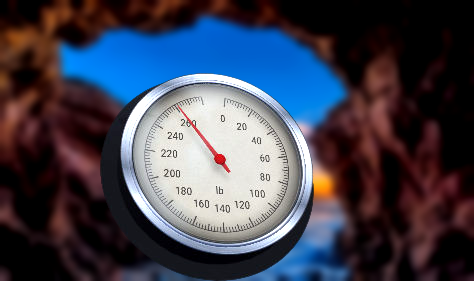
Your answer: 260 lb
